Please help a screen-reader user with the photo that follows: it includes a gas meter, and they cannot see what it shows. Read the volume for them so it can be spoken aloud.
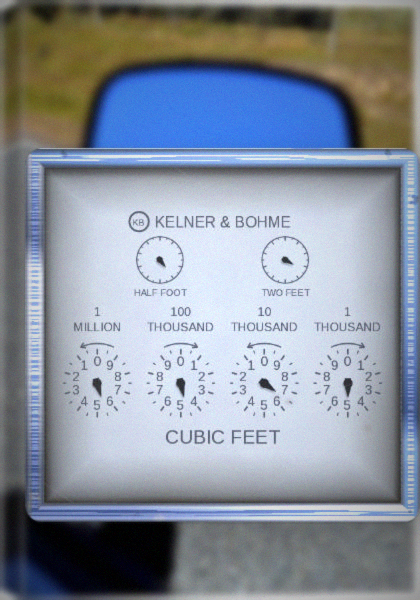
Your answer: 546500 ft³
